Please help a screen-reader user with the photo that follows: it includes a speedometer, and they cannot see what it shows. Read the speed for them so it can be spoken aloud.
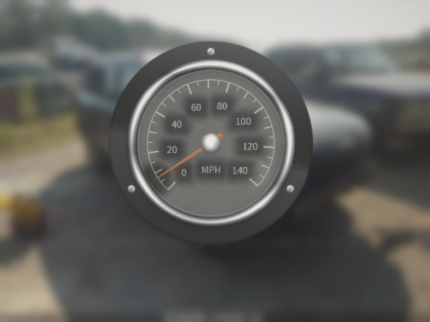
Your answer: 7.5 mph
